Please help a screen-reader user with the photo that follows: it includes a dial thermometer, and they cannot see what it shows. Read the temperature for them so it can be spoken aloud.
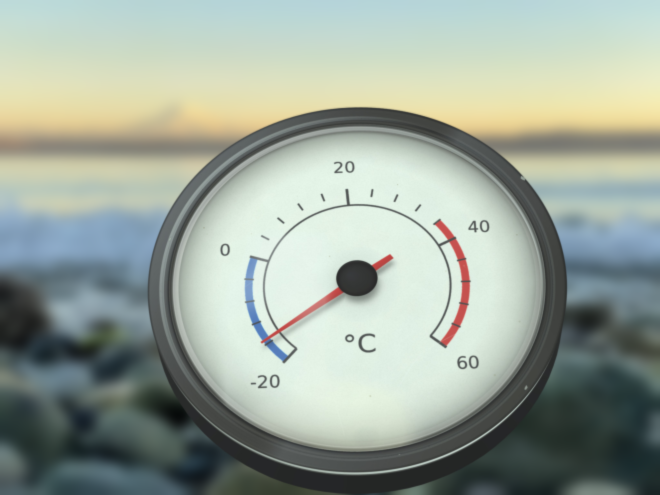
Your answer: -16 °C
